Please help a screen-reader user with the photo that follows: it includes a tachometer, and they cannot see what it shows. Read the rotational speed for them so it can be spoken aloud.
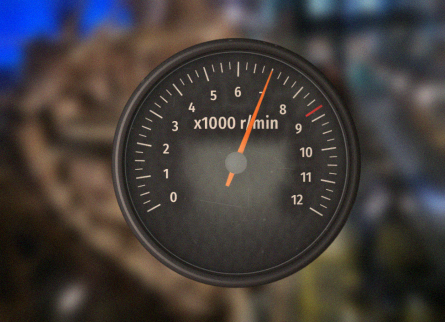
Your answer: 7000 rpm
